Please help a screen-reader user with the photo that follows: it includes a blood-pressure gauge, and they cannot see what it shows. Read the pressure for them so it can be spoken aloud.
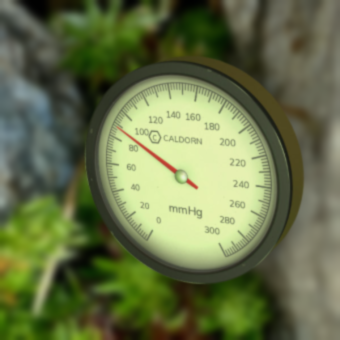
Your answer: 90 mmHg
